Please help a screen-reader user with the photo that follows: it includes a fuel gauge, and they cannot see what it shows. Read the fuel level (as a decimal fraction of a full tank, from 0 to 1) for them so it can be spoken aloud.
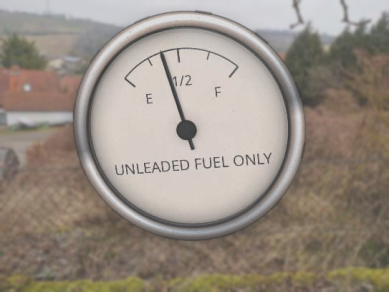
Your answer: 0.375
